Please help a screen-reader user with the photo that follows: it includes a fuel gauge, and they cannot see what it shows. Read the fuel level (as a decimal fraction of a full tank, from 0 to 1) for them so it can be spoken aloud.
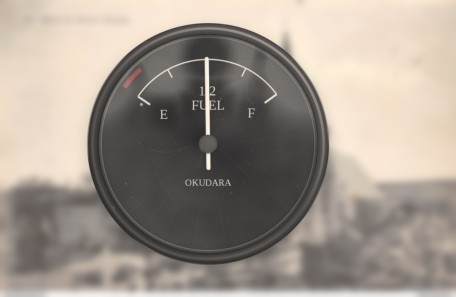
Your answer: 0.5
